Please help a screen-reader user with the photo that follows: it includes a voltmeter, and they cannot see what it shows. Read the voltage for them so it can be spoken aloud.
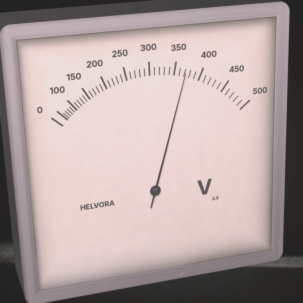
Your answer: 370 V
